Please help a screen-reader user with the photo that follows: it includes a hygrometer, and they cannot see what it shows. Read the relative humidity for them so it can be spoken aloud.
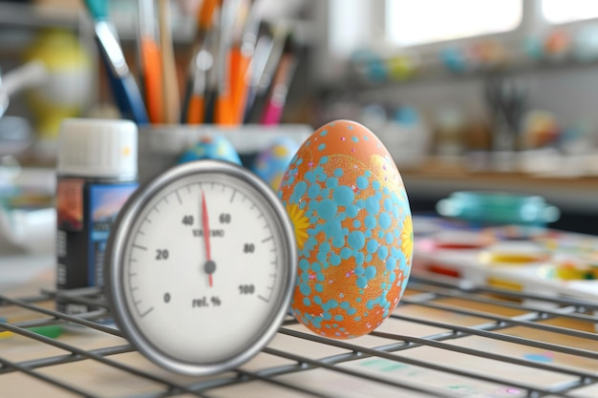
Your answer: 48 %
